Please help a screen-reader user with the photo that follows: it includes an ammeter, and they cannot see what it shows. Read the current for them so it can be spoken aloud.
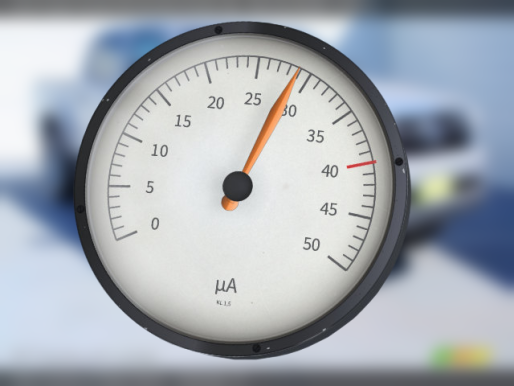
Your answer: 29 µA
